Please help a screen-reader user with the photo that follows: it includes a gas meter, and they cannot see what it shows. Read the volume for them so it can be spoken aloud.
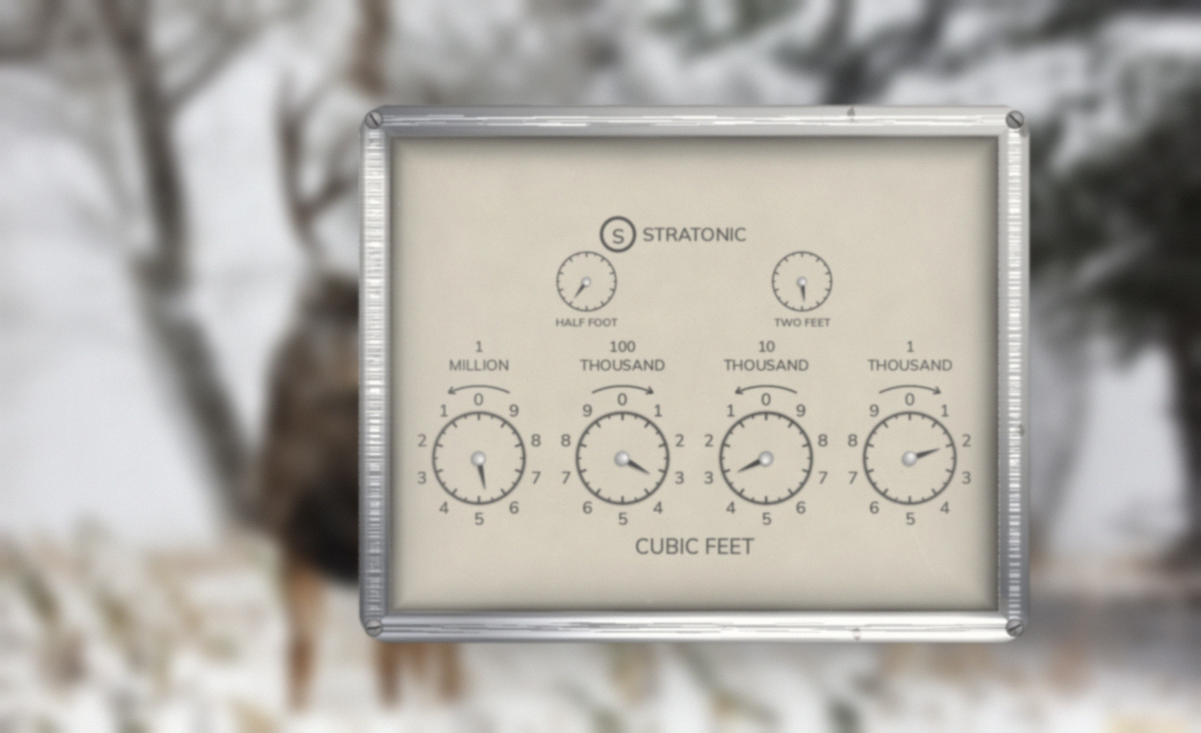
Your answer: 533200 ft³
